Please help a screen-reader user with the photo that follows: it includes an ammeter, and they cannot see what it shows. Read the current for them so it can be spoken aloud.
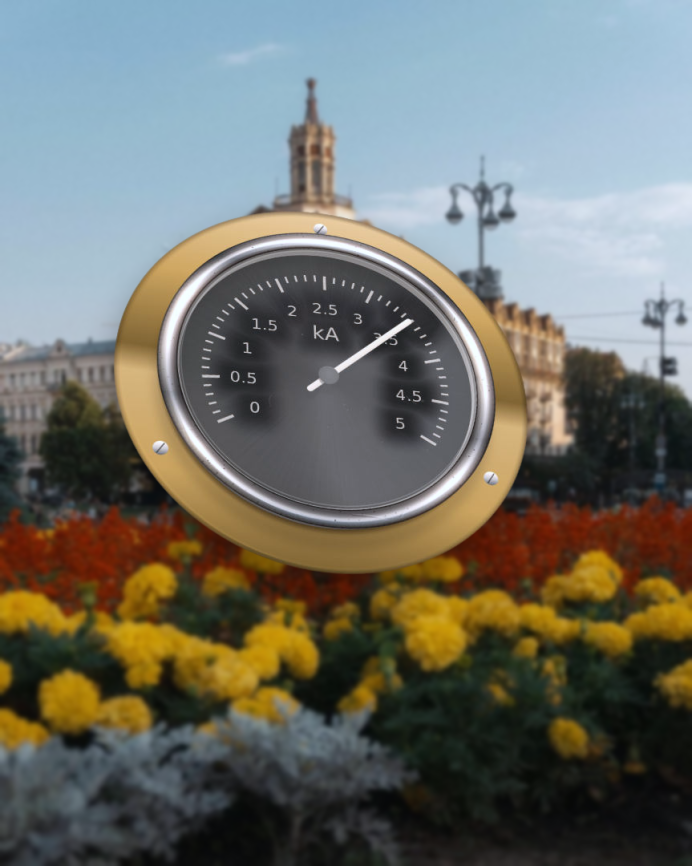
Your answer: 3.5 kA
